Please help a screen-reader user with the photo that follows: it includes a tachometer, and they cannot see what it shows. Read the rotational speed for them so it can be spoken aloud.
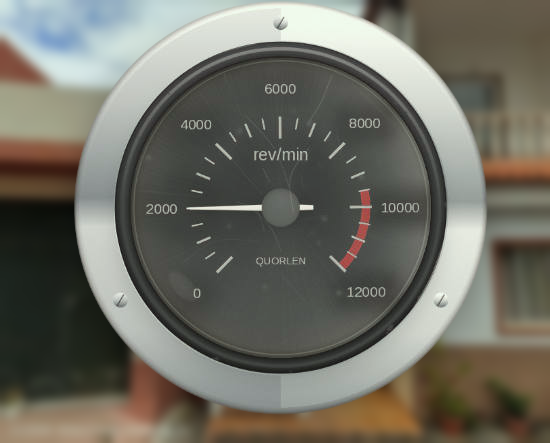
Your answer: 2000 rpm
